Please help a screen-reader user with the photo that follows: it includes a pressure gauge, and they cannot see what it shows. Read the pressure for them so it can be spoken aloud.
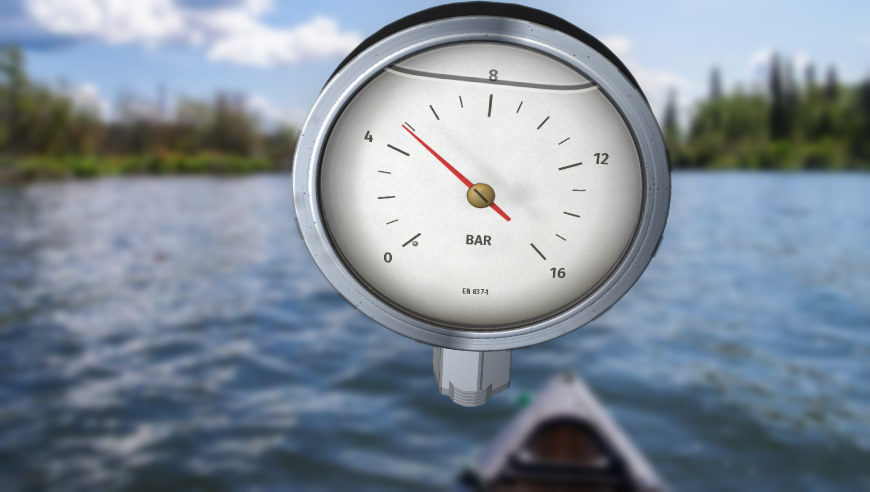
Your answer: 5 bar
